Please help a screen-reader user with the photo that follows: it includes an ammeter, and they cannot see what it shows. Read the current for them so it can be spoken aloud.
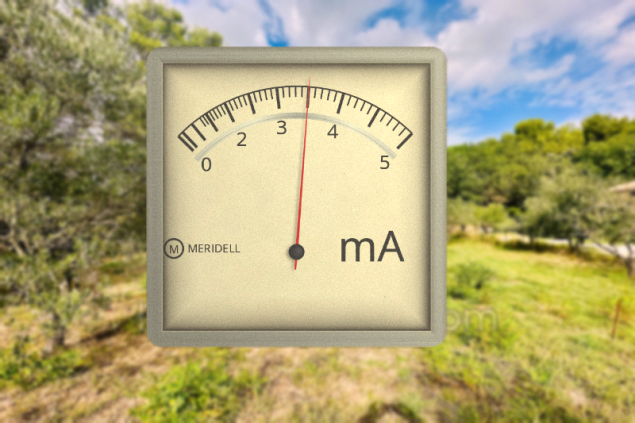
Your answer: 3.5 mA
